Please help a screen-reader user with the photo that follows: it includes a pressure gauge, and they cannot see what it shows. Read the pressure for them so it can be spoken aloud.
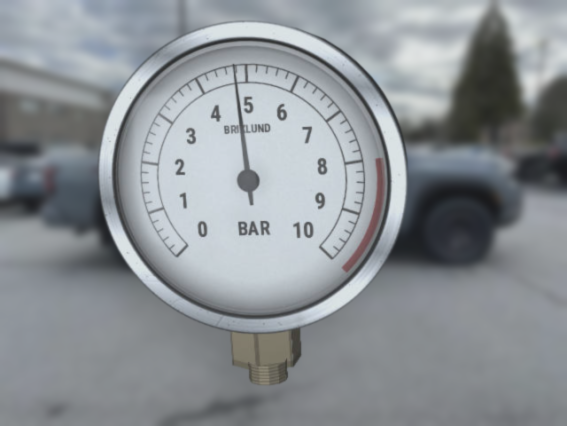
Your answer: 4.8 bar
